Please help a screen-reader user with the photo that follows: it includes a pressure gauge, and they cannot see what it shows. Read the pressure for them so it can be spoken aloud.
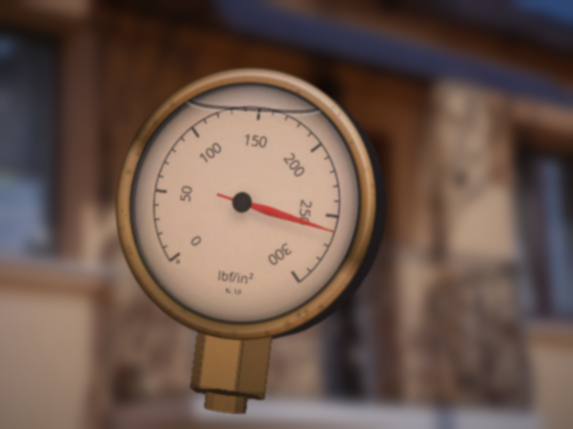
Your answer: 260 psi
